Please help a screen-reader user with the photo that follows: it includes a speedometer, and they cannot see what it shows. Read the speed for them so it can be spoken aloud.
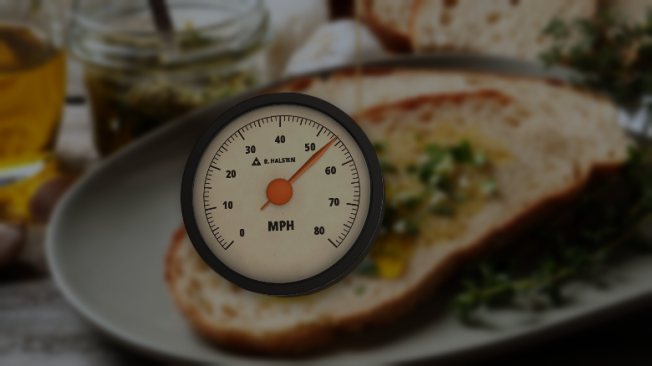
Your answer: 54 mph
